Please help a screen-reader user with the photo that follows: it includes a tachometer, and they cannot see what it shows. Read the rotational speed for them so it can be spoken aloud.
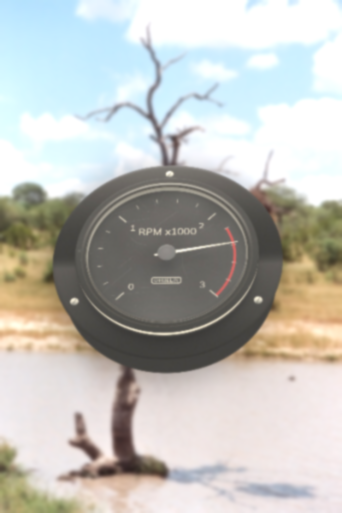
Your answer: 2400 rpm
